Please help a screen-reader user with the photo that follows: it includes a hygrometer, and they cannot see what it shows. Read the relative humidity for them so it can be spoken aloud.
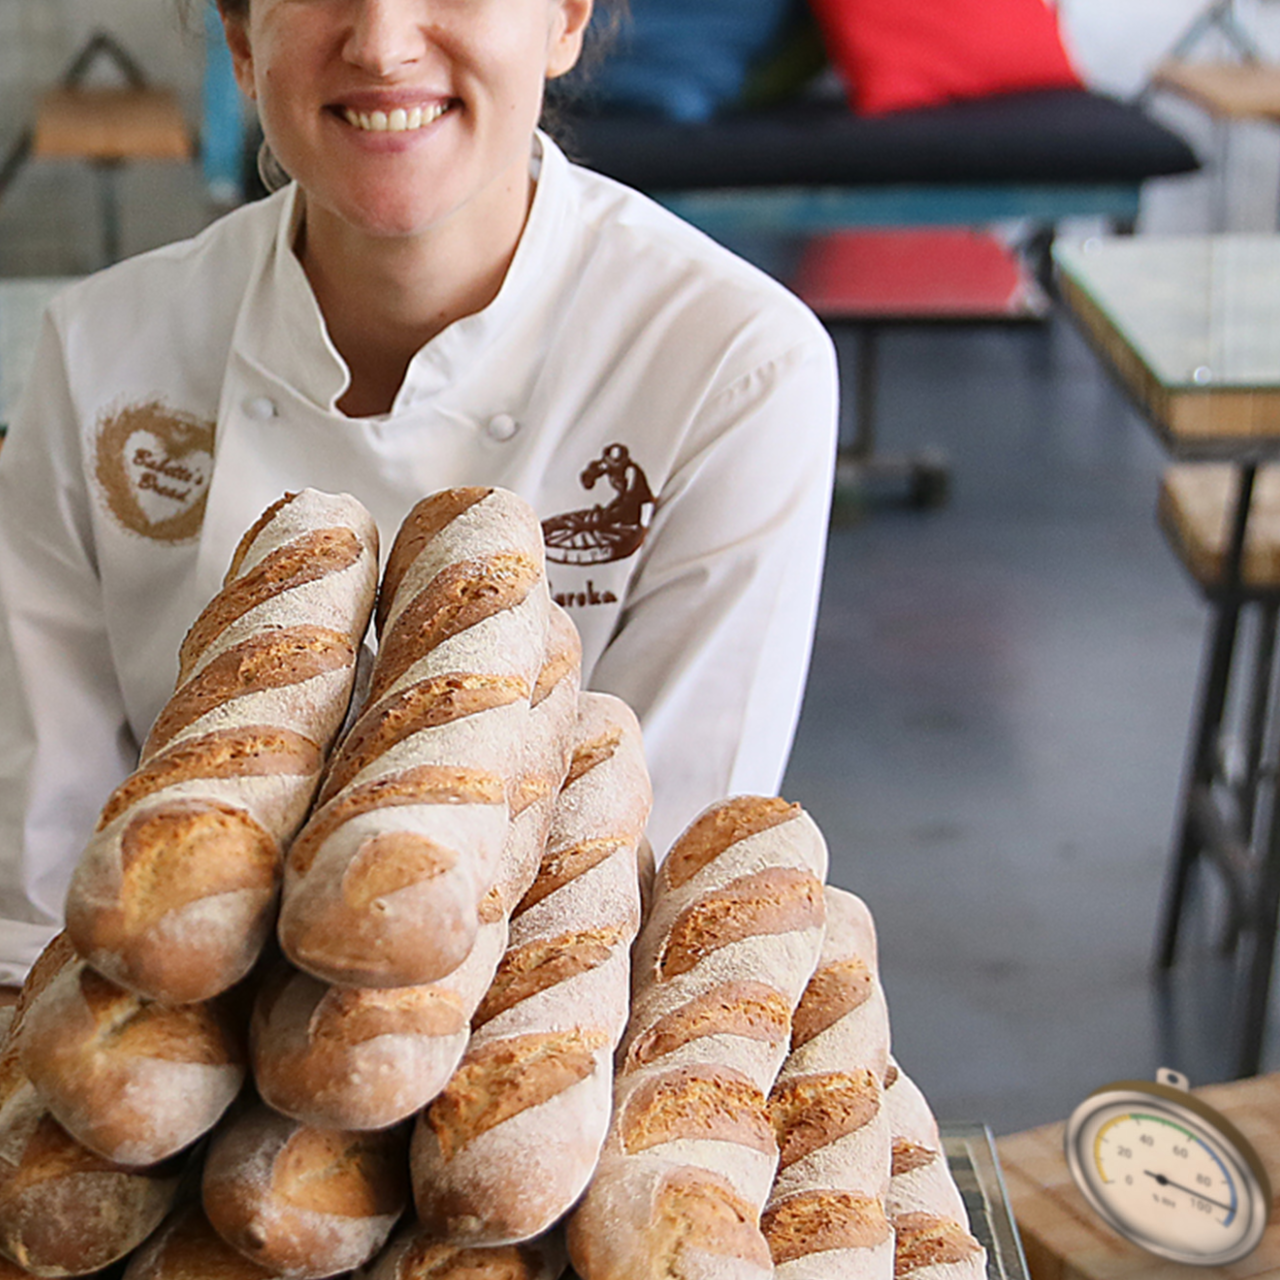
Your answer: 90 %
